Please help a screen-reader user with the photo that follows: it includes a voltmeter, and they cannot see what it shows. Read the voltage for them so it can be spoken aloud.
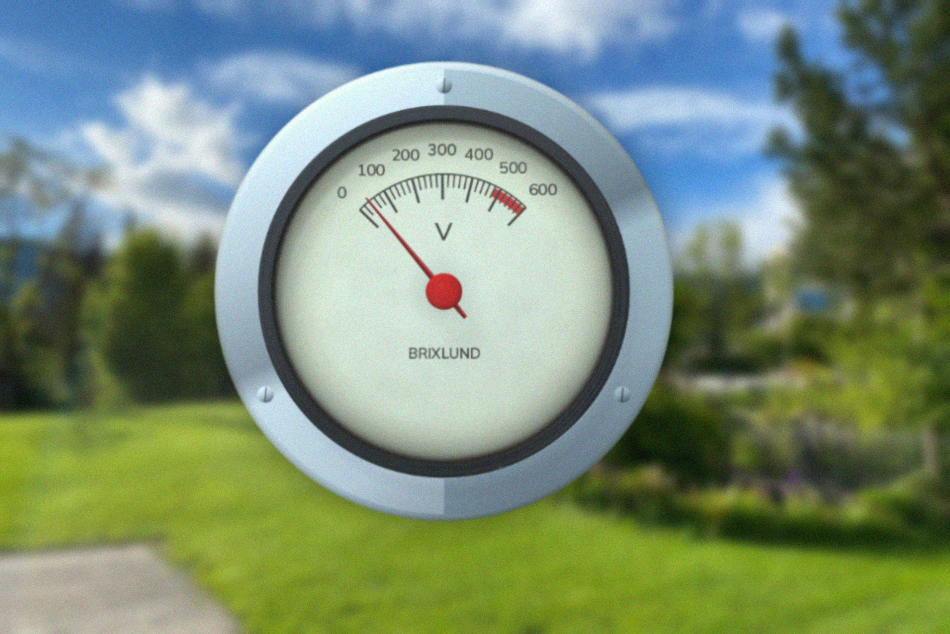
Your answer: 40 V
